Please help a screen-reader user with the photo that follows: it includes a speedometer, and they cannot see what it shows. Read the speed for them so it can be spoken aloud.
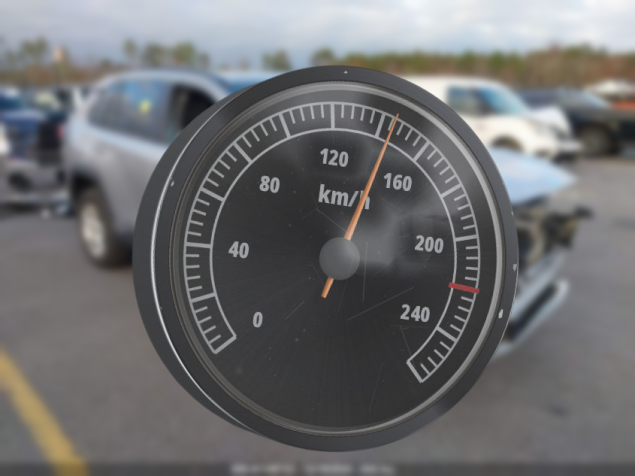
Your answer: 144 km/h
